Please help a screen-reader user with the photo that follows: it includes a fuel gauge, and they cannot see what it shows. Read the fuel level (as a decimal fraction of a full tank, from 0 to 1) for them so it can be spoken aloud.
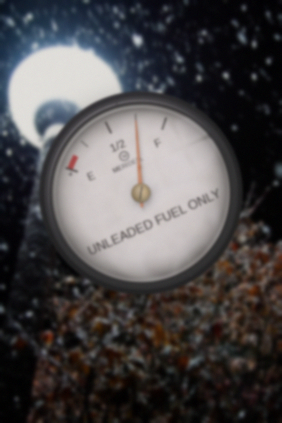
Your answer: 0.75
